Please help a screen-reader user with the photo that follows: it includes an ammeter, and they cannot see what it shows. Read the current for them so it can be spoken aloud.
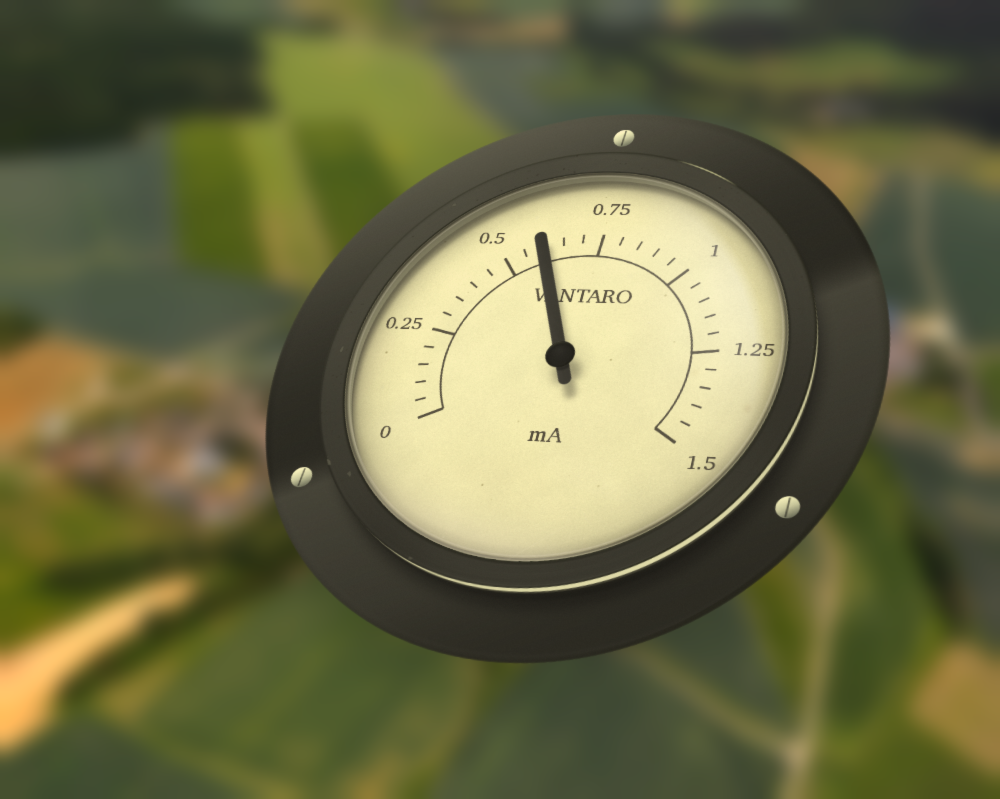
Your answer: 0.6 mA
